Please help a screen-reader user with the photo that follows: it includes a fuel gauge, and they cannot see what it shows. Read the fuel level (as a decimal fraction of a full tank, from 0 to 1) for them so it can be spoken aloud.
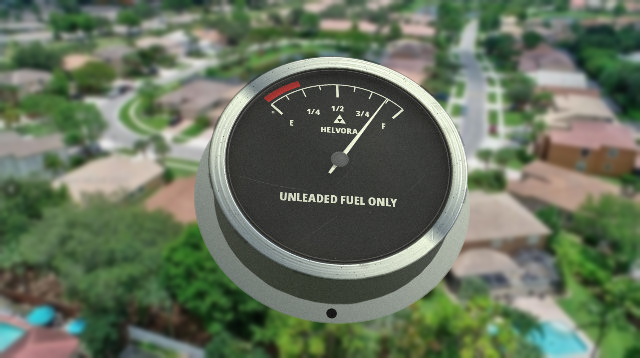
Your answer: 0.875
